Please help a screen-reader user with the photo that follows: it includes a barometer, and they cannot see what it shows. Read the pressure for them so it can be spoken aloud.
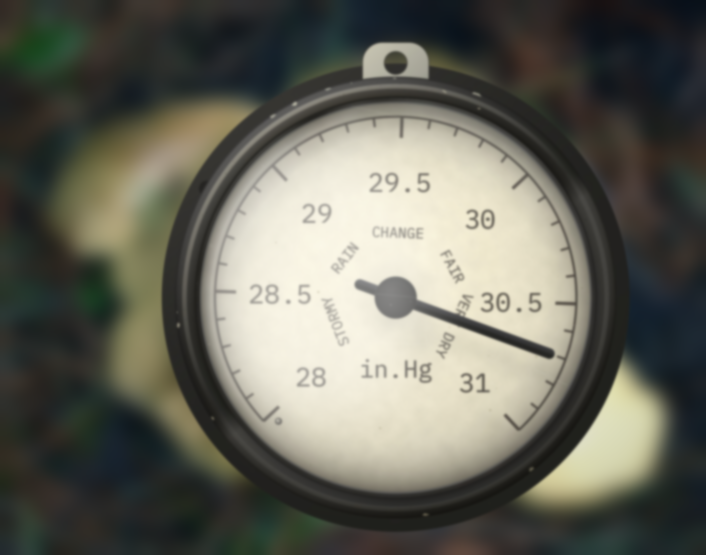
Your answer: 30.7 inHg
